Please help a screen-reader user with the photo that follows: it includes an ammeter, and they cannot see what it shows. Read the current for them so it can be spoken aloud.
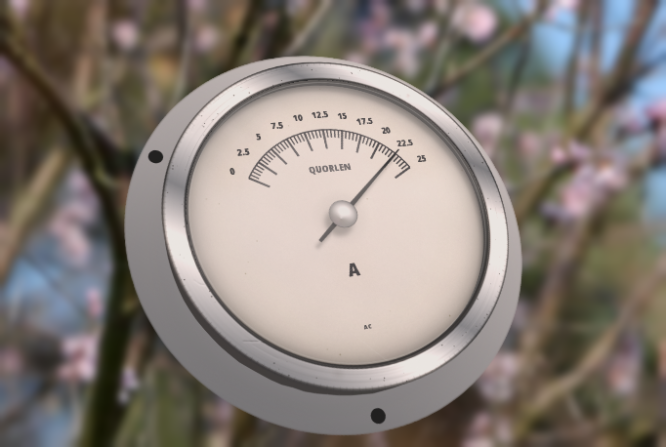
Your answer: 22.5 A
